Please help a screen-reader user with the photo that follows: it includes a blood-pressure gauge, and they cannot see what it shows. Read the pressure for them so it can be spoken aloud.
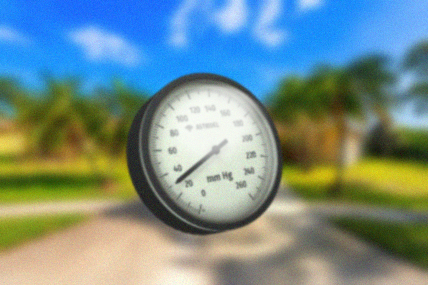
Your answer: 30 mmHg
